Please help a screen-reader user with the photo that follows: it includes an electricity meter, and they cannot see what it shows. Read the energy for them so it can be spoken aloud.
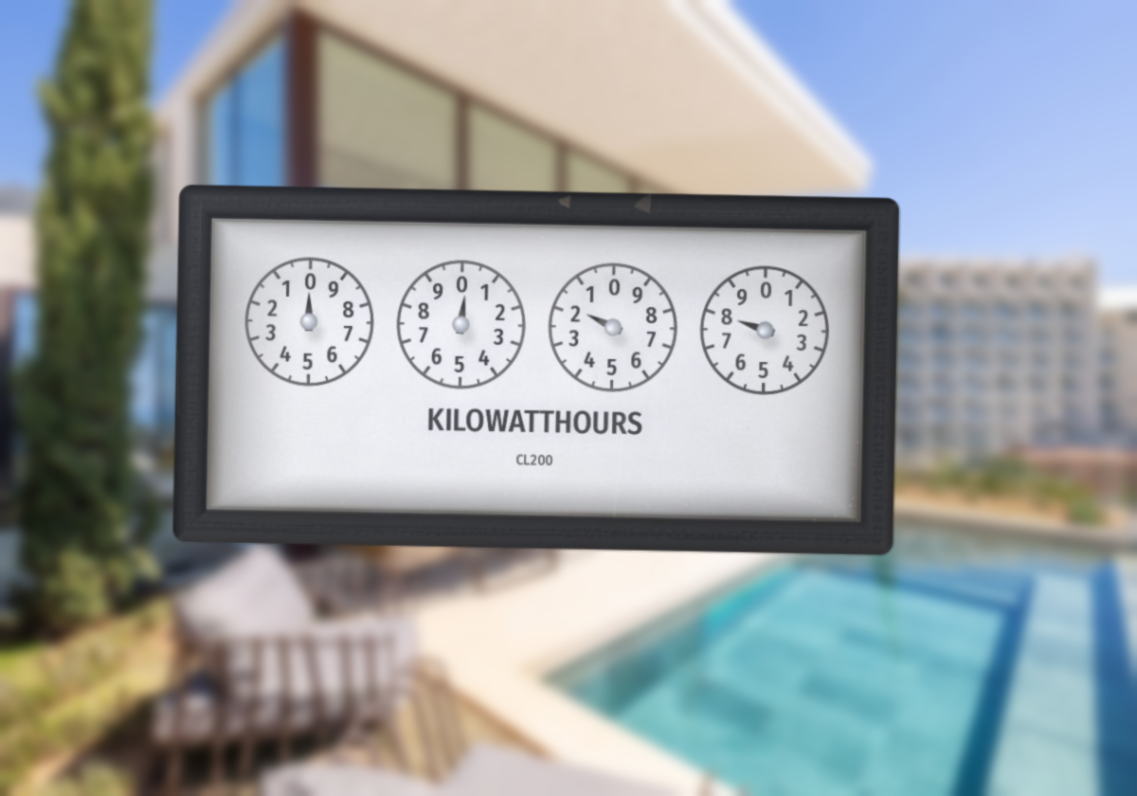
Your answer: 18 kWh
